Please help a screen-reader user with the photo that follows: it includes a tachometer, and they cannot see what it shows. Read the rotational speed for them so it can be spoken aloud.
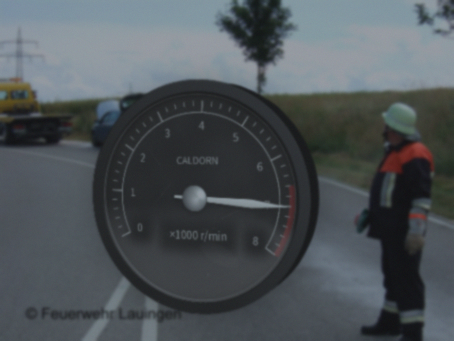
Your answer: 7000 rpm
